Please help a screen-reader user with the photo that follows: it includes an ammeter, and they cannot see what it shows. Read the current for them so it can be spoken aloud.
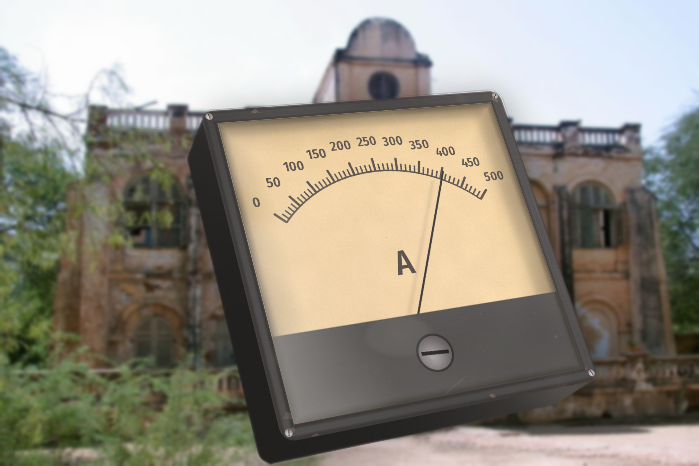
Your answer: 400 A
